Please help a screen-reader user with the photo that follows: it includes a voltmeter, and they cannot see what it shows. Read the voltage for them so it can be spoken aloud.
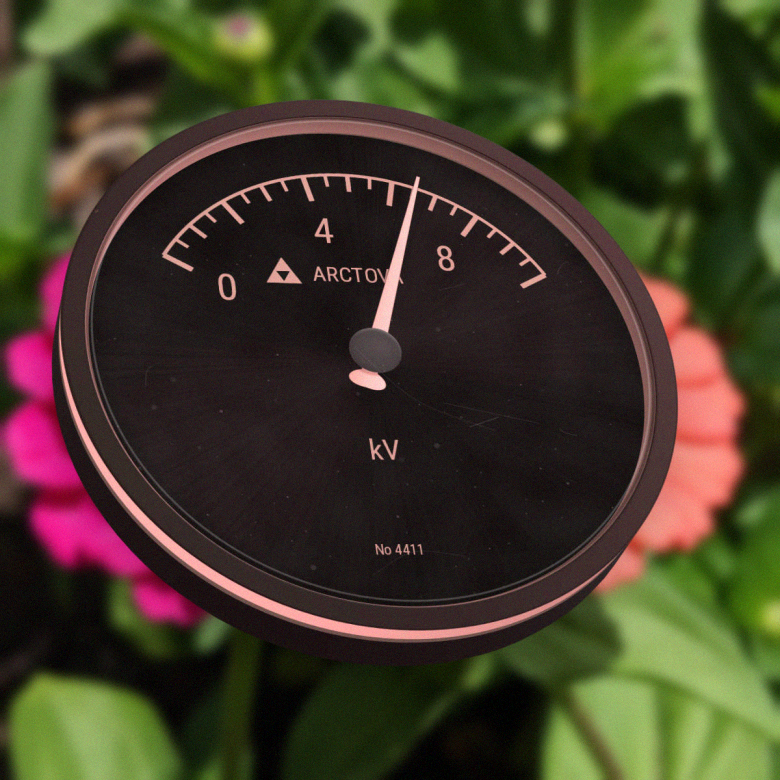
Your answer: 6.5 kV
